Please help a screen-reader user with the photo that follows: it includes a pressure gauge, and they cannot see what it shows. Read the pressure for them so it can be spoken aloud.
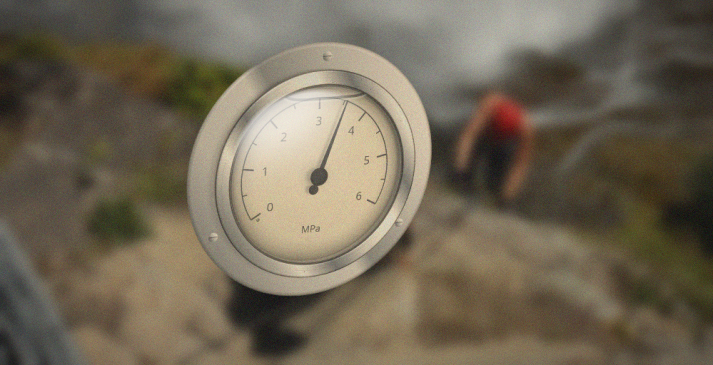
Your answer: 3.5 MPa
